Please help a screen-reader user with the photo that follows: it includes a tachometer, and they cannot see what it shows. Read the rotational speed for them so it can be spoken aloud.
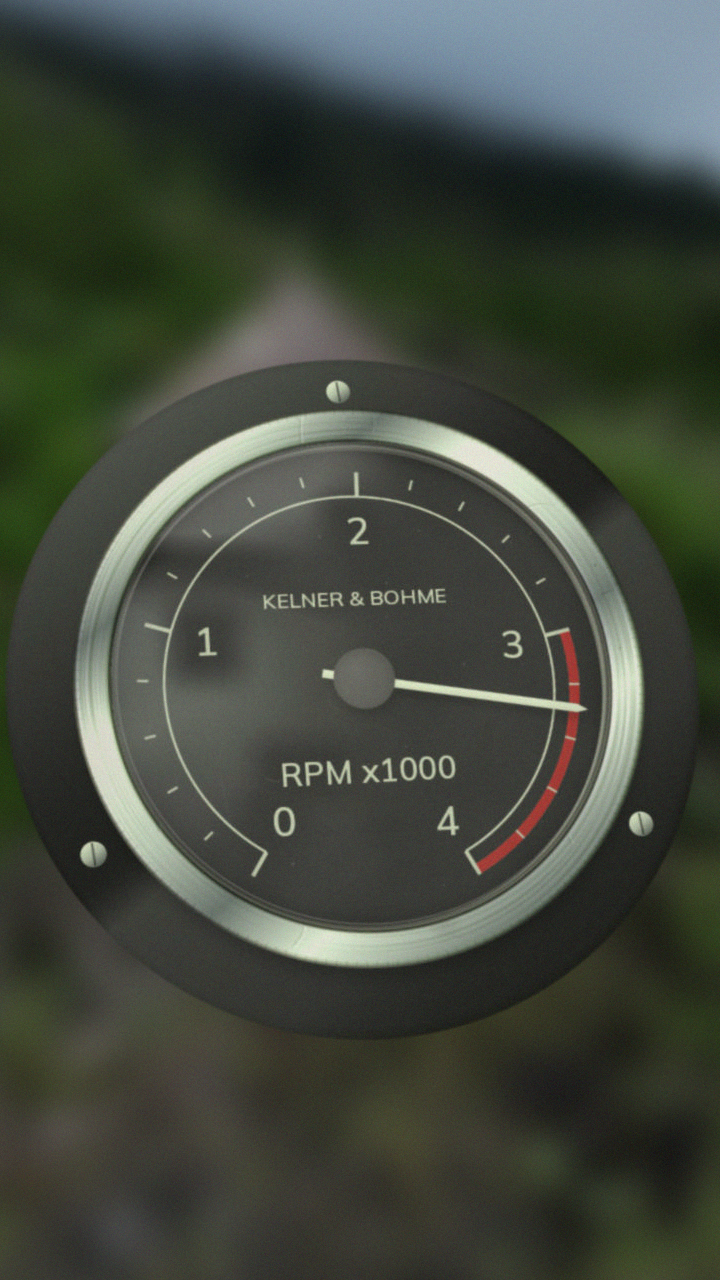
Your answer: 3300 rpm
